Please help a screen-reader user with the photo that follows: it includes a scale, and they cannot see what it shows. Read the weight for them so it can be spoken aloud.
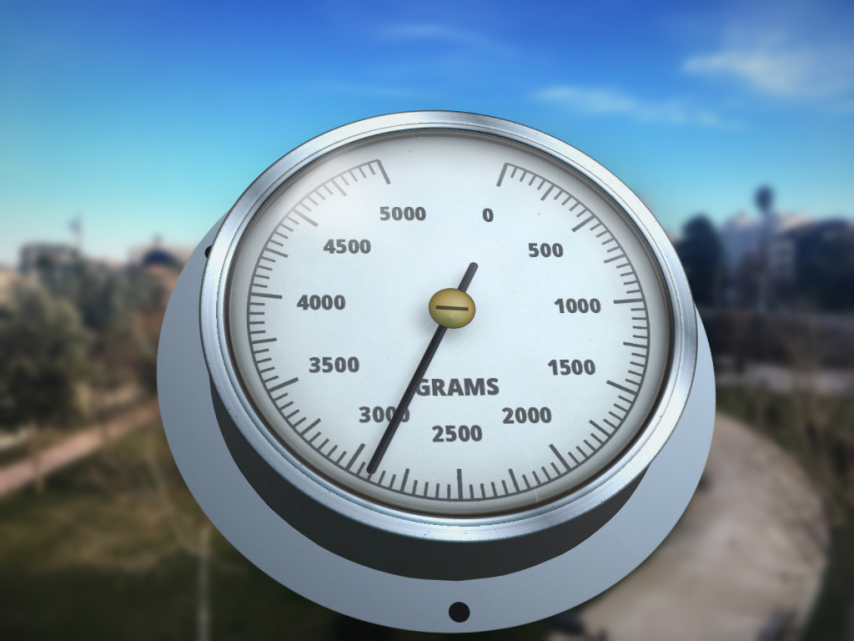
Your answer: 2900 g
